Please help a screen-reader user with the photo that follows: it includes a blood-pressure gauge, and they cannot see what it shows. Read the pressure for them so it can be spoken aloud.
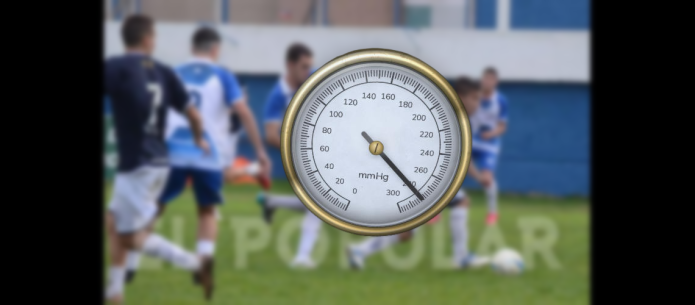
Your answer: 280 mmHg
